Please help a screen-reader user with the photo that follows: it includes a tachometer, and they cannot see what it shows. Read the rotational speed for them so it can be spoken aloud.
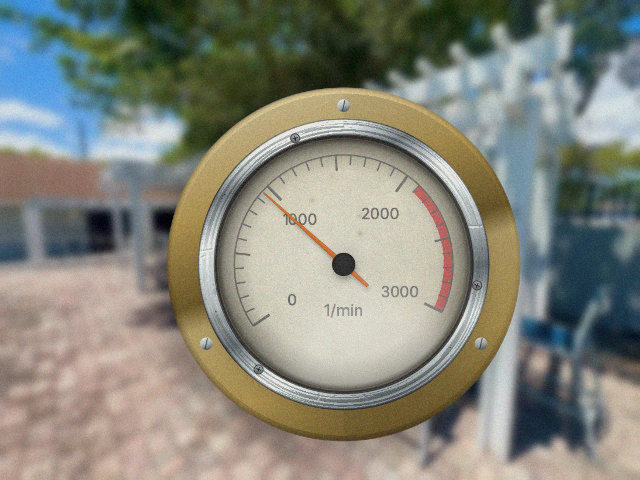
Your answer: 950 rpm
